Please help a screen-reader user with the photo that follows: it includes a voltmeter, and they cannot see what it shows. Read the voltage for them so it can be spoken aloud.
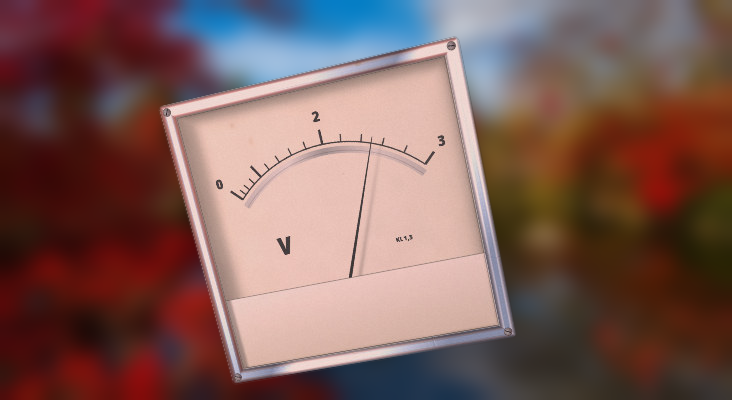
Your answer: 2.5 V
